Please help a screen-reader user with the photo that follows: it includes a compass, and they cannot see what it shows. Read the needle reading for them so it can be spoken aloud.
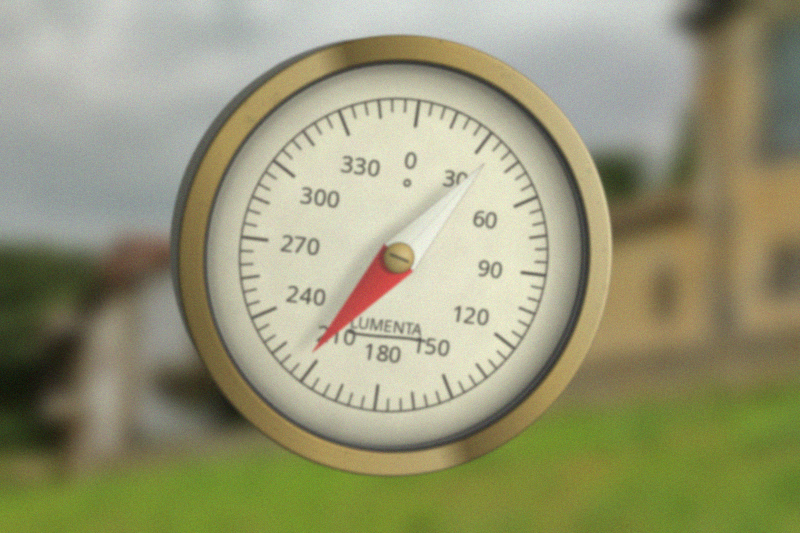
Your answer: 215 °
